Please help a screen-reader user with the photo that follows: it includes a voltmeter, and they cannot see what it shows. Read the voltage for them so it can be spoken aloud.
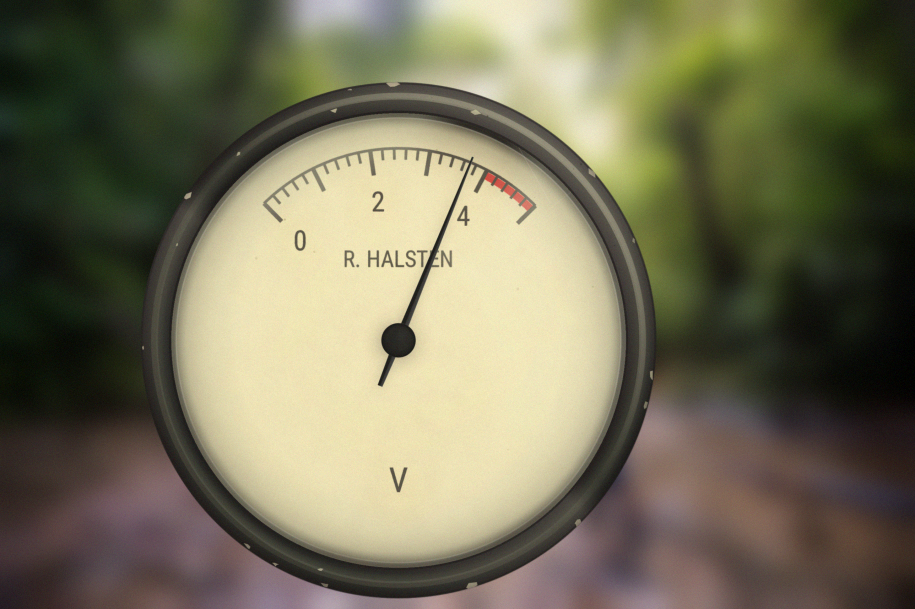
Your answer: 3.7 V
